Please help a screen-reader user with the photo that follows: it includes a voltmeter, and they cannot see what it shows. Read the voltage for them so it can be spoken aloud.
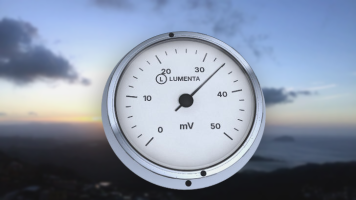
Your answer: 34 mV
